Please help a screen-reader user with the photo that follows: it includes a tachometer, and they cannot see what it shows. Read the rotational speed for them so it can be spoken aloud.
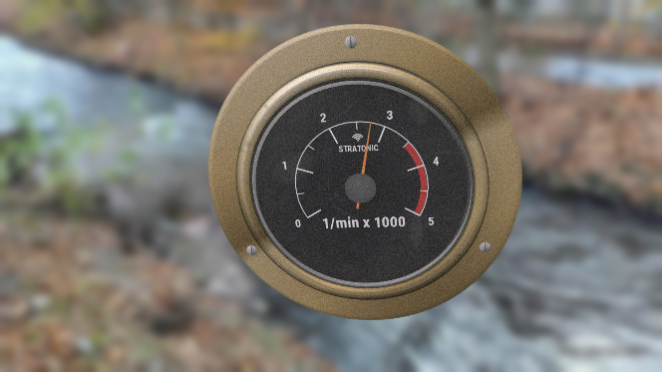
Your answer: 2750 rpm
